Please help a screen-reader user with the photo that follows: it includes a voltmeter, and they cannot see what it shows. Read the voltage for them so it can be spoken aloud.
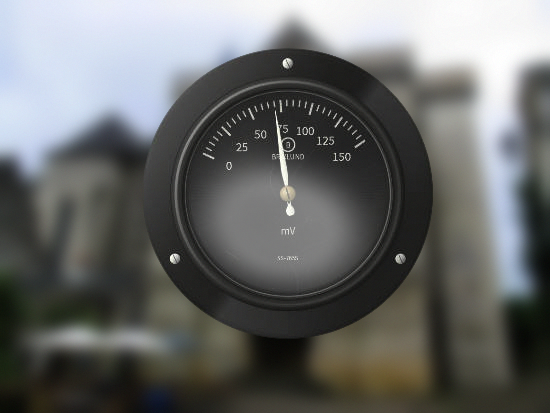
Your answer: 70 mV
